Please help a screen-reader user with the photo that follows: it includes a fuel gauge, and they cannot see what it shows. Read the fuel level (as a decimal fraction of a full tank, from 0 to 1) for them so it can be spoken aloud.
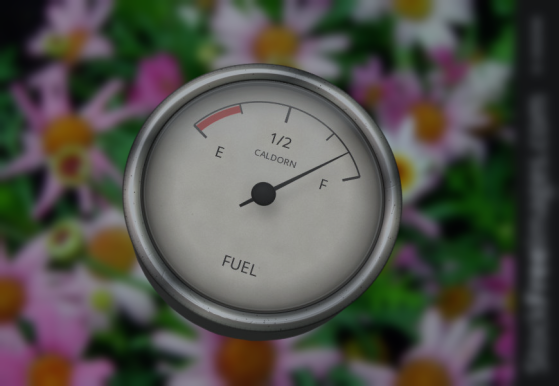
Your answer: 0.875
